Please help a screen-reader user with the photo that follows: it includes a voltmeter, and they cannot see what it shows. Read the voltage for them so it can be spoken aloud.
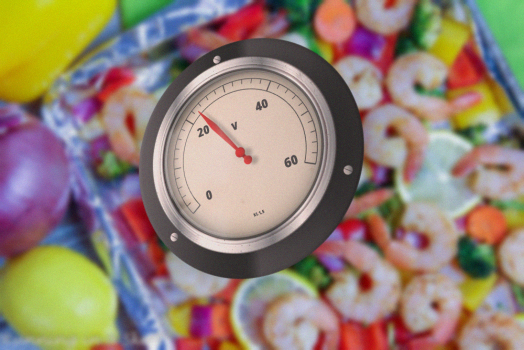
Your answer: 23 V
